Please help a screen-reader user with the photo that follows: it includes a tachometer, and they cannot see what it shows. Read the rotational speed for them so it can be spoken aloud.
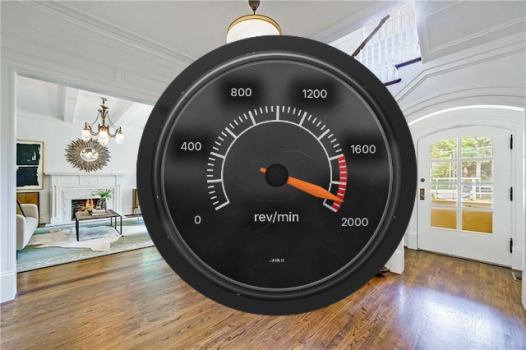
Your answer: 1920 rpm
